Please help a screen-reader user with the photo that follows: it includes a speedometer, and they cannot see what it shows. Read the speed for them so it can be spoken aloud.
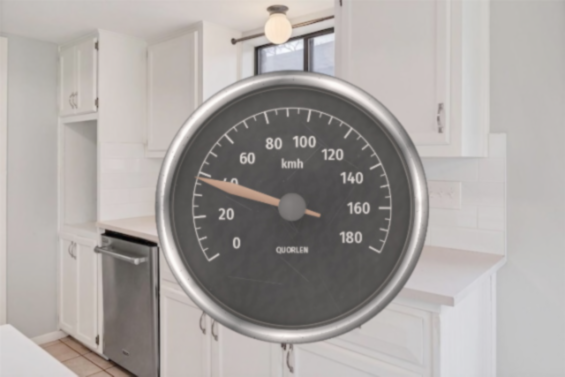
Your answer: 37.5 km/h
